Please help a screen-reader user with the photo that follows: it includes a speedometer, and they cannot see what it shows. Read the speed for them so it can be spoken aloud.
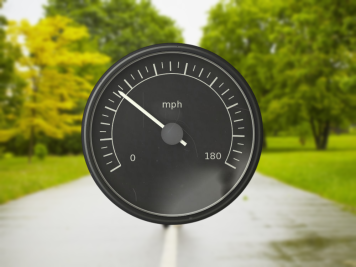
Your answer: 52.5 mph
